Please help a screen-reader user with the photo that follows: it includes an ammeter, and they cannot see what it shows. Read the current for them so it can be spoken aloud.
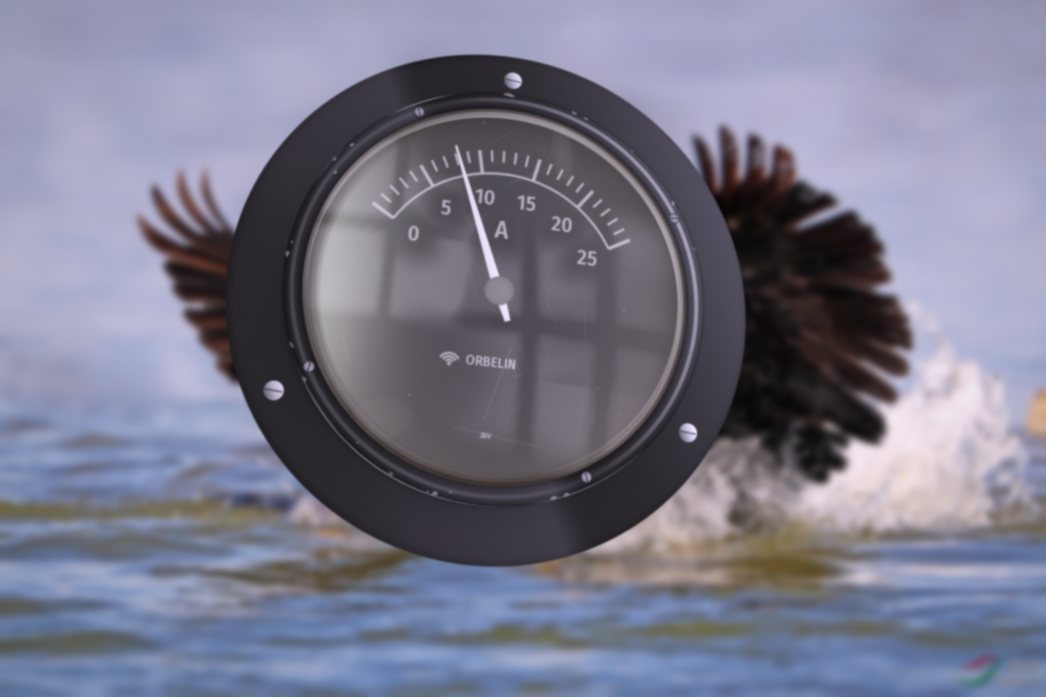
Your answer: 8 A
